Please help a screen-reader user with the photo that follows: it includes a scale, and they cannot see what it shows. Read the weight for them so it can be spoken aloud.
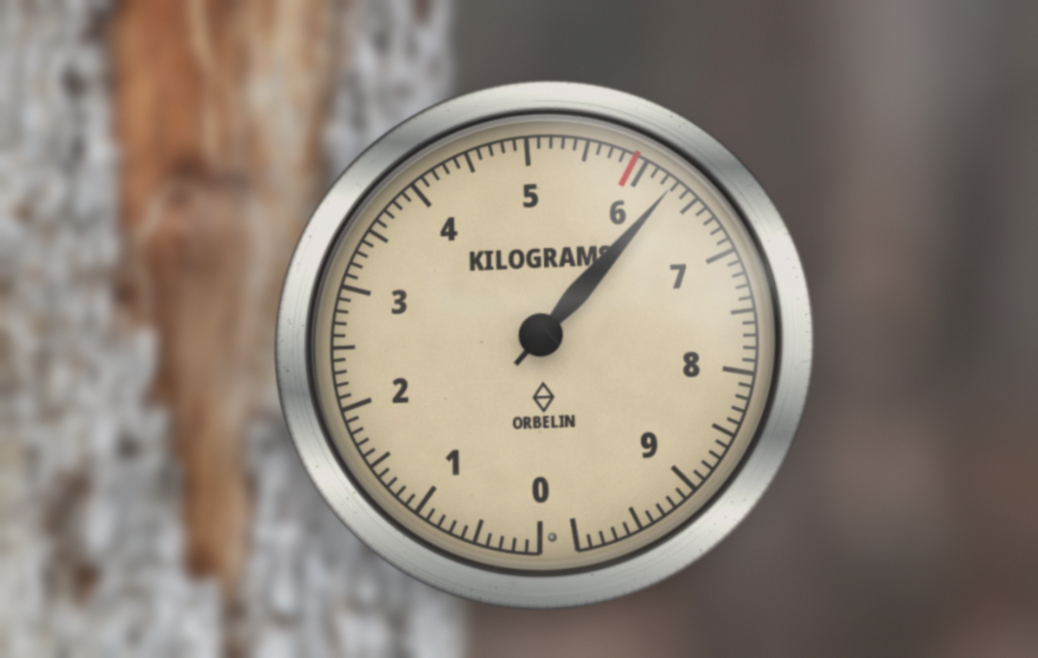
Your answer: 6.3 kg
